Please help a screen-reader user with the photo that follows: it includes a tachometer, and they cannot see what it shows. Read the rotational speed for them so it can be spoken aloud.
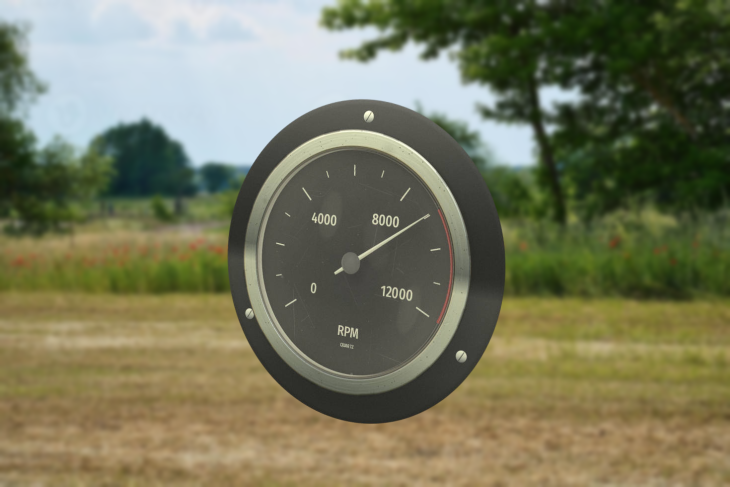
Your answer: 9000 rpm
